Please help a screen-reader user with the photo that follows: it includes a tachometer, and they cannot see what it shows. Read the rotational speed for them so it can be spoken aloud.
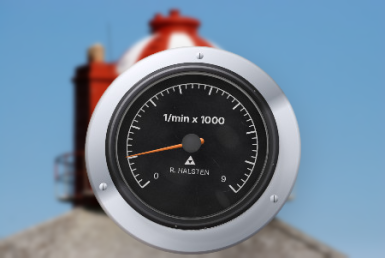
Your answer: 1000 rpm
